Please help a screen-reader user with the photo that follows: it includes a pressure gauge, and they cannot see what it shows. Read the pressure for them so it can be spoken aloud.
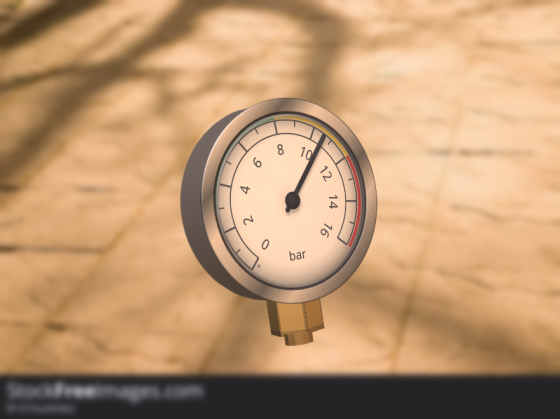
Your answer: 10.5 bar
